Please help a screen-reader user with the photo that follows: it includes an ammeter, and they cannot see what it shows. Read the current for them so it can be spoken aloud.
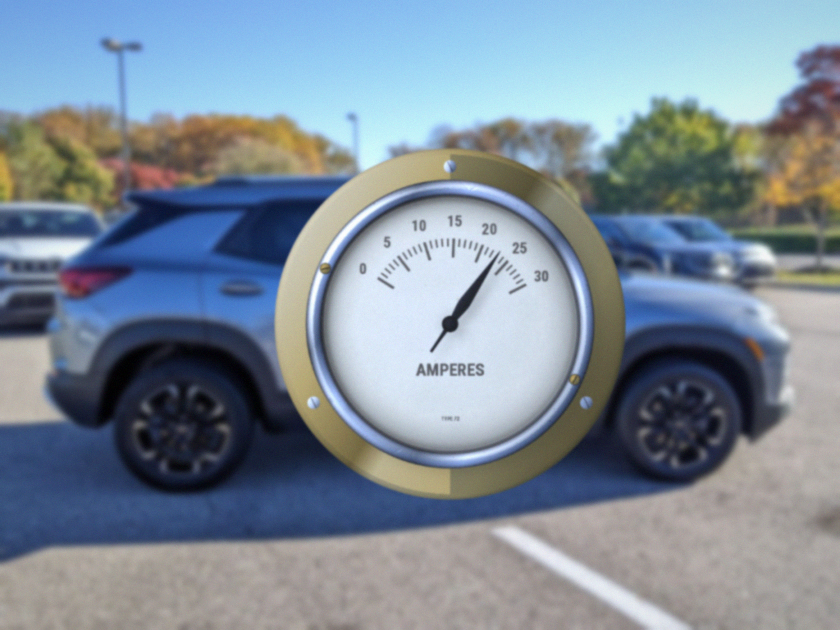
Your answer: 23 A
